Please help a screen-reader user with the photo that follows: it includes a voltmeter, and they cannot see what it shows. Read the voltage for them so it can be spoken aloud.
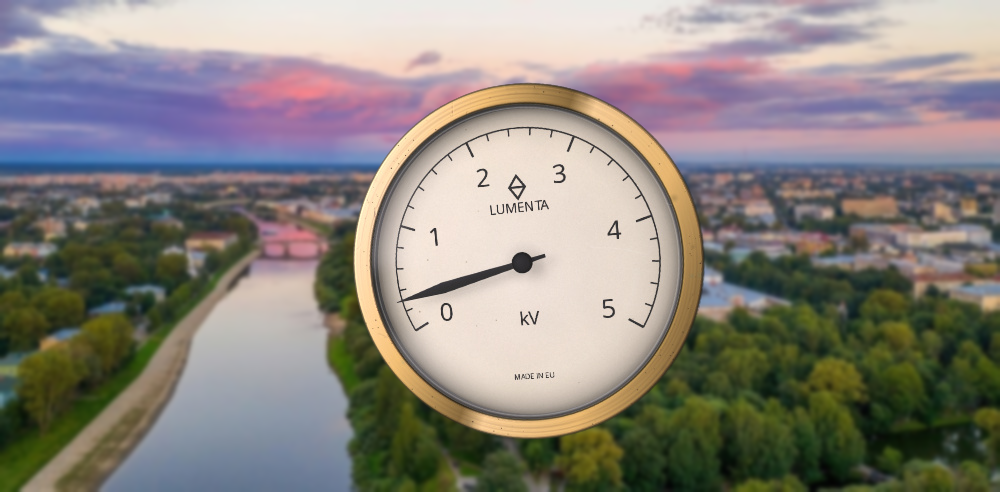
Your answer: 0.3 kV
